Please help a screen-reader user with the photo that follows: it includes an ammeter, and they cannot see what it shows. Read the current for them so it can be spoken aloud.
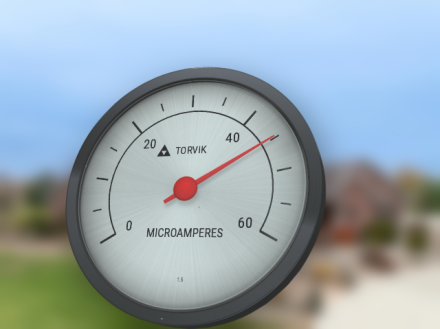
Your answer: 45 µA
